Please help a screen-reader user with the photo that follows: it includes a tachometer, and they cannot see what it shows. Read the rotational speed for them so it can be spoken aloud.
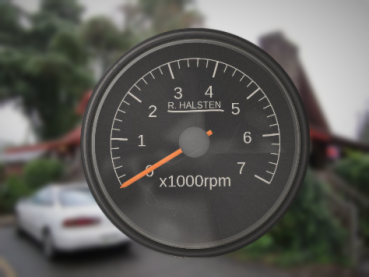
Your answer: 0 rpm
